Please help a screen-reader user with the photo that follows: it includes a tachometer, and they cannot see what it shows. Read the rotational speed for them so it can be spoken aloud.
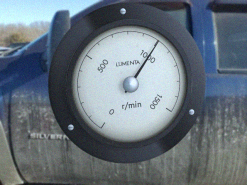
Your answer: 1000 rpm
